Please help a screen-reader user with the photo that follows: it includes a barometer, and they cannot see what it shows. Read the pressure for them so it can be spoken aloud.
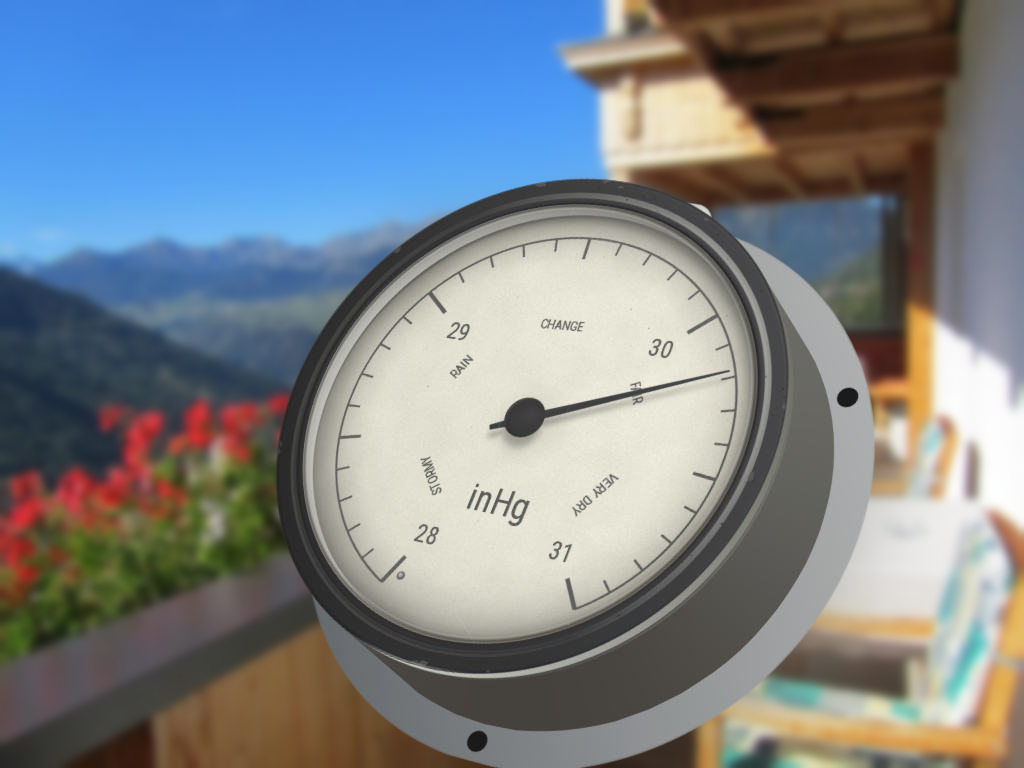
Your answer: 30.2 inHg
